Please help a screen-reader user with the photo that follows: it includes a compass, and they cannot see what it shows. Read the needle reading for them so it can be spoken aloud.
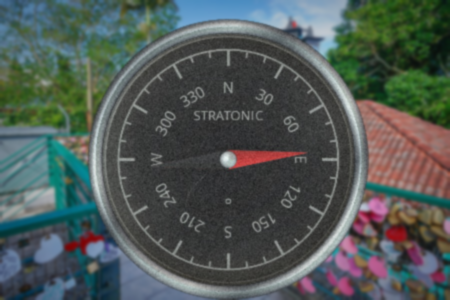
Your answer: 85 °
